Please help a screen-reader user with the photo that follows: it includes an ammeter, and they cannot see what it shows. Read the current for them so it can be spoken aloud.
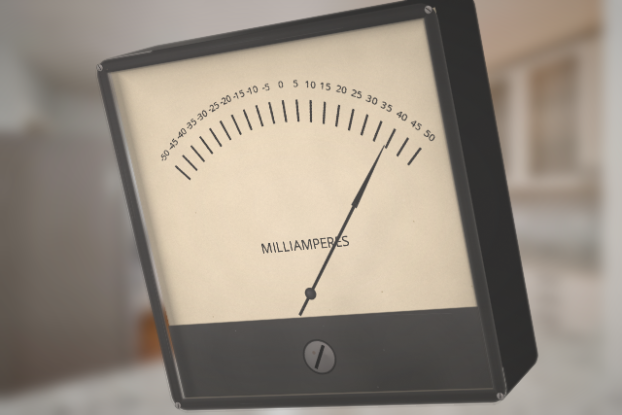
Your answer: 40 mA
